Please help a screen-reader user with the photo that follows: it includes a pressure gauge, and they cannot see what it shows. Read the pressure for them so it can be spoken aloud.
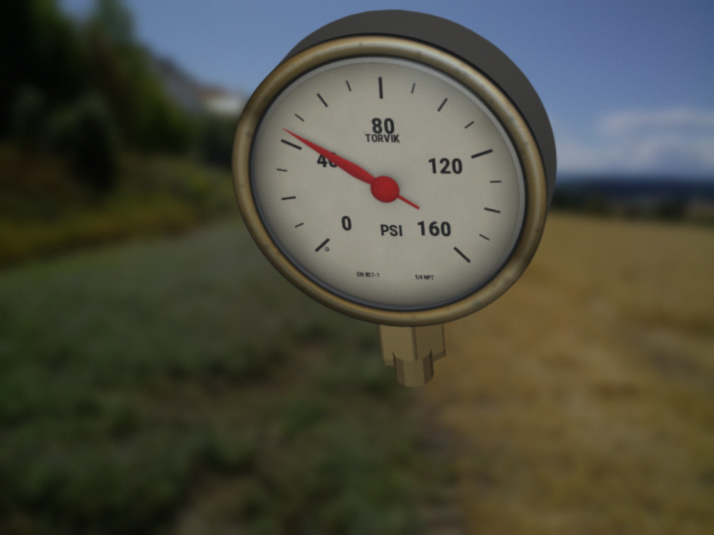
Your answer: 45 psi
